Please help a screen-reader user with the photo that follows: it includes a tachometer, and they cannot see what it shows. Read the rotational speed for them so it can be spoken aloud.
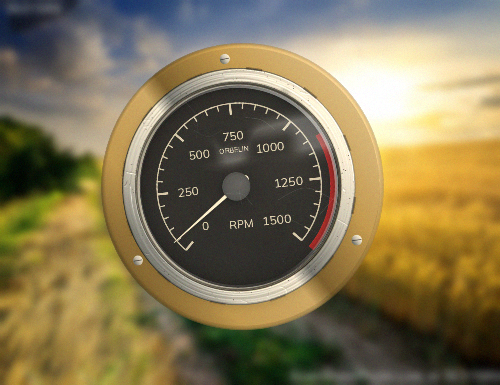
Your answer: 50 rpm
